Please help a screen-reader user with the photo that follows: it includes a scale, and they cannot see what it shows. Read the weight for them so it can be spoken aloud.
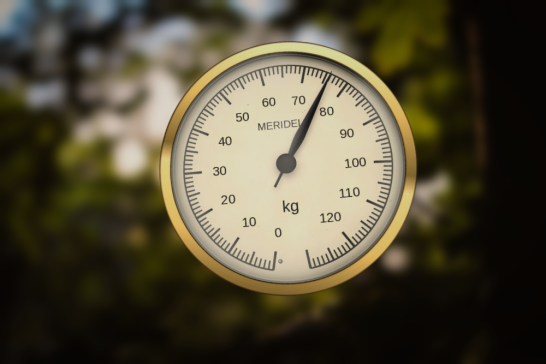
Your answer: 76 kg
